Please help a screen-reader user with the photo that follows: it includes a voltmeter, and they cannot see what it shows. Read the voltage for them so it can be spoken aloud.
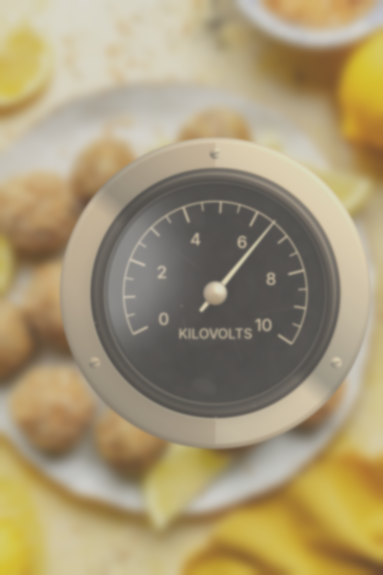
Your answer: 6.5 kV
